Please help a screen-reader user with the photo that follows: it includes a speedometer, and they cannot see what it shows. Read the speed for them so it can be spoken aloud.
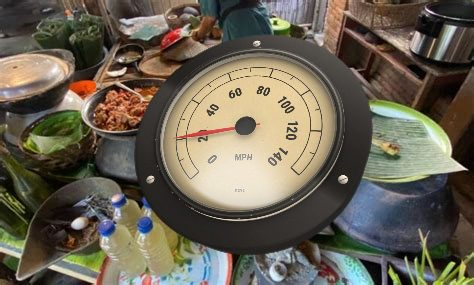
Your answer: 20 mph
